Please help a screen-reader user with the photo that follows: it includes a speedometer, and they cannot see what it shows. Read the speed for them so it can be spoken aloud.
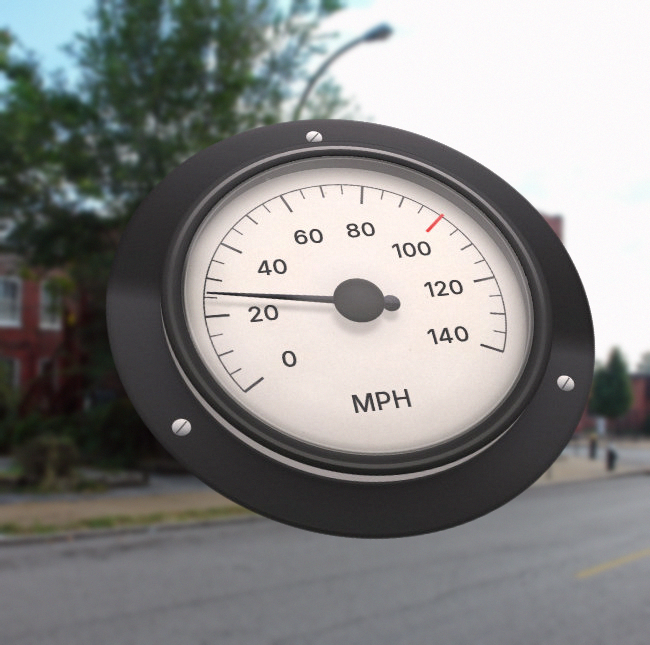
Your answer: 25 mph
